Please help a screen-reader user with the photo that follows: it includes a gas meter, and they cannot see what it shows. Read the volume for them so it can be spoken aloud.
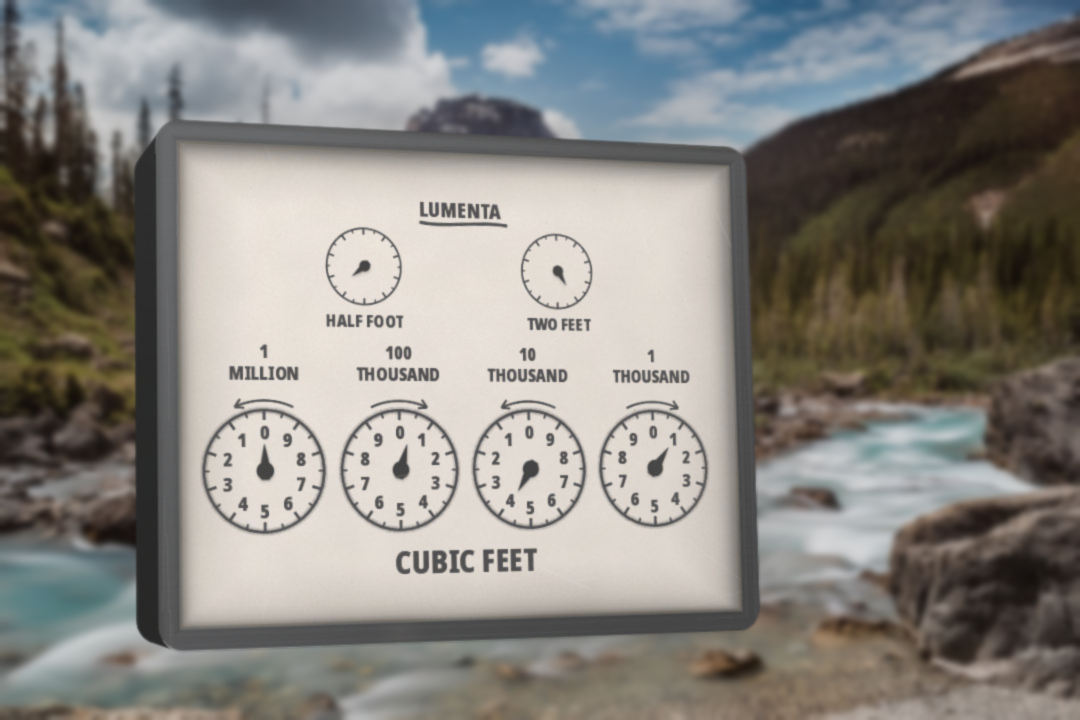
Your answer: 4100 ft³
